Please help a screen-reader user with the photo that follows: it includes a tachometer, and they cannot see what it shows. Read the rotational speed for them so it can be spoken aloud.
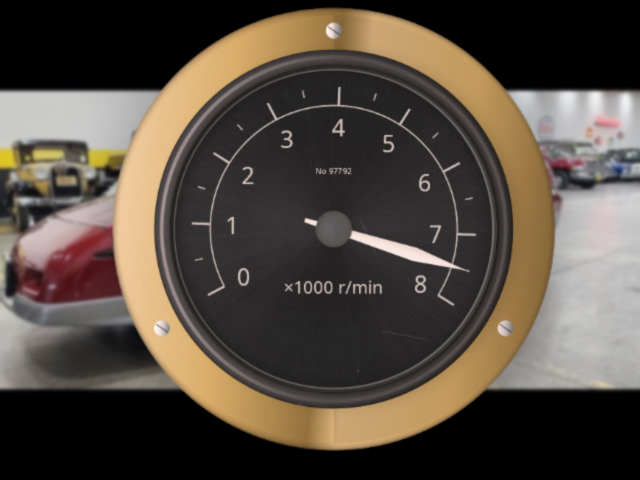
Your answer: 7500 rpm
